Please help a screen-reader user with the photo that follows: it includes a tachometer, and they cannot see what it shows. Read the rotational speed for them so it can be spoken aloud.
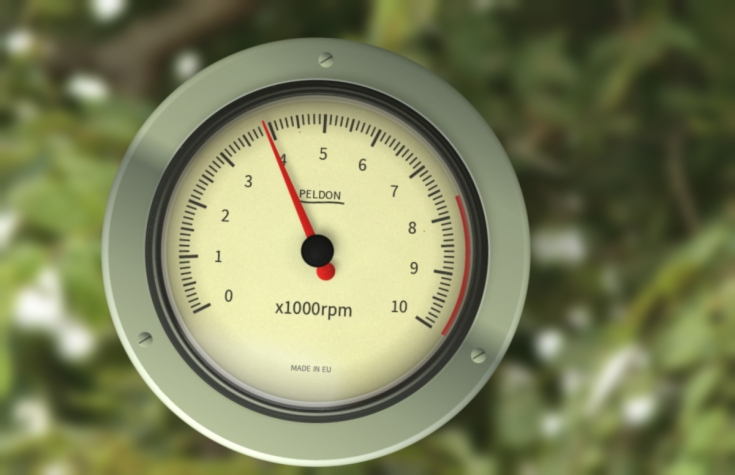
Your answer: 3900 rpm
